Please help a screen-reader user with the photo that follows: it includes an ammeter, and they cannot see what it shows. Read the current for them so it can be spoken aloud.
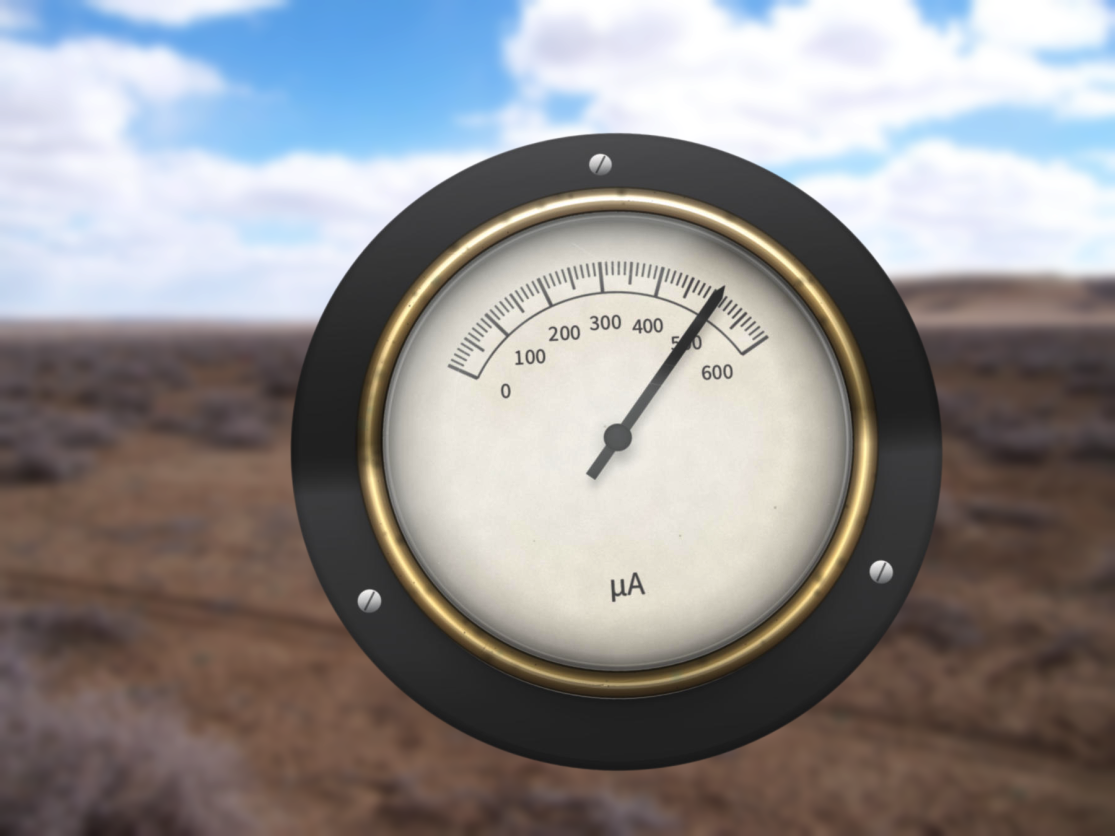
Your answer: 500 µA
